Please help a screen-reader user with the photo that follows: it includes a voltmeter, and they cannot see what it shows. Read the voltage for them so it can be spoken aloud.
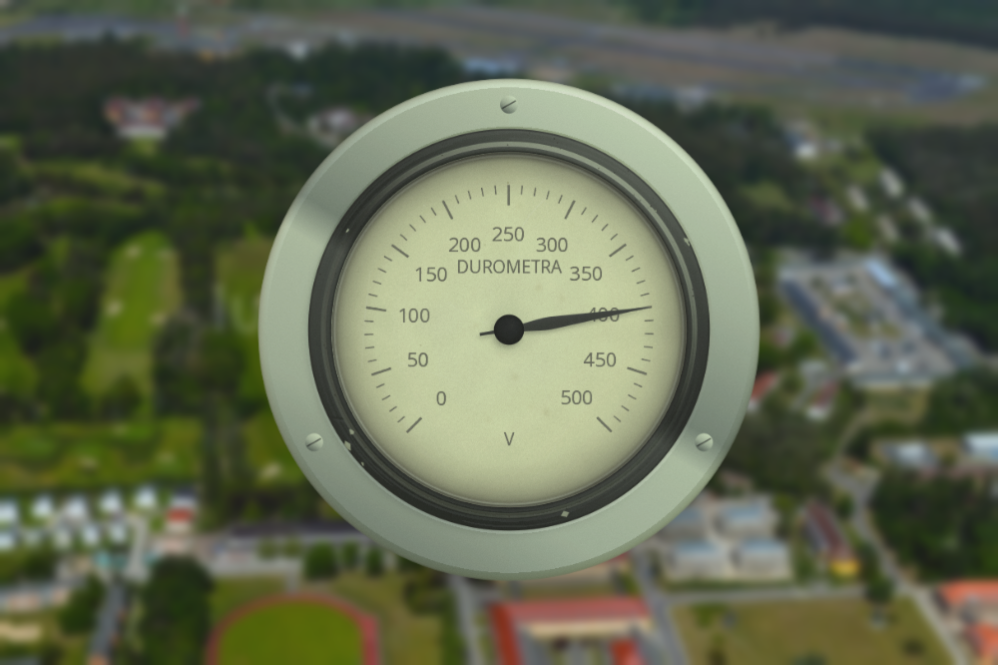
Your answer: 400 V
